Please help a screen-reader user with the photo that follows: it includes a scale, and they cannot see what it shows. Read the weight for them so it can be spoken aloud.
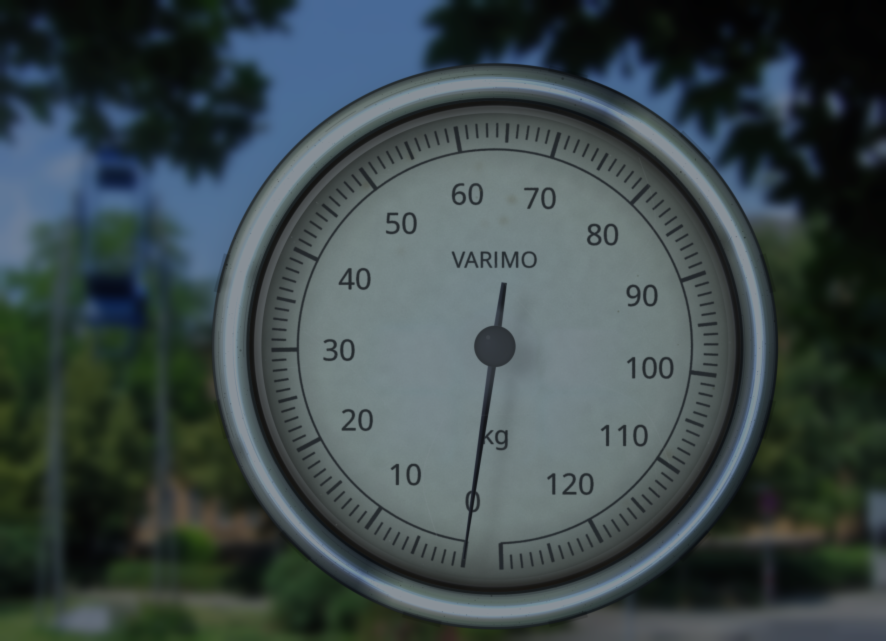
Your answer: 0 kg
